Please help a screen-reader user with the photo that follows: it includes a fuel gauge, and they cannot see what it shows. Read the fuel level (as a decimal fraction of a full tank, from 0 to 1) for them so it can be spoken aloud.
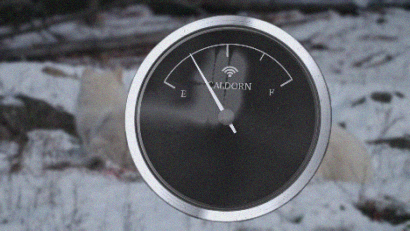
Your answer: 0.25
